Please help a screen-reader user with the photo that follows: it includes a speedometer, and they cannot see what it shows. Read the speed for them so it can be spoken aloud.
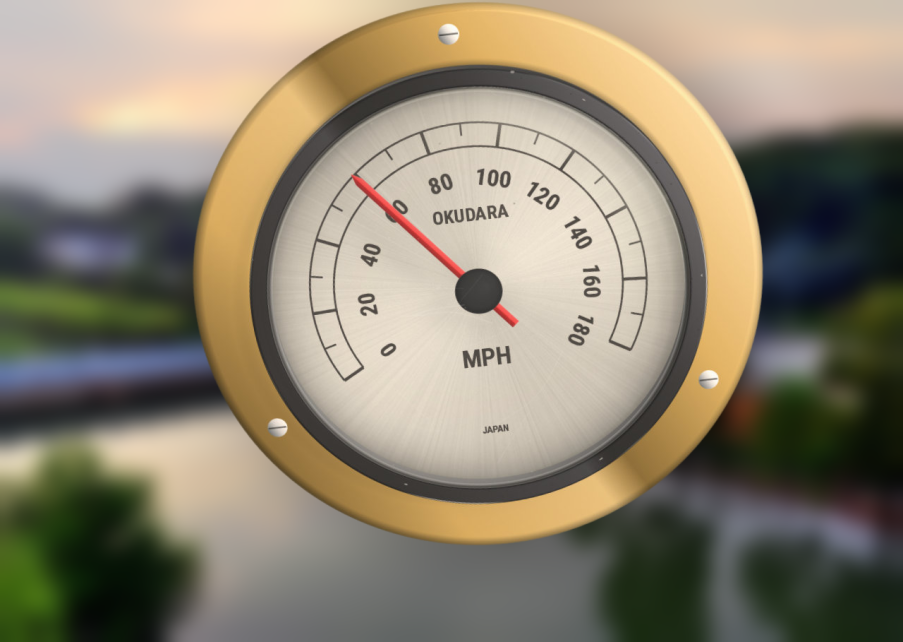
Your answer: 60 mph
